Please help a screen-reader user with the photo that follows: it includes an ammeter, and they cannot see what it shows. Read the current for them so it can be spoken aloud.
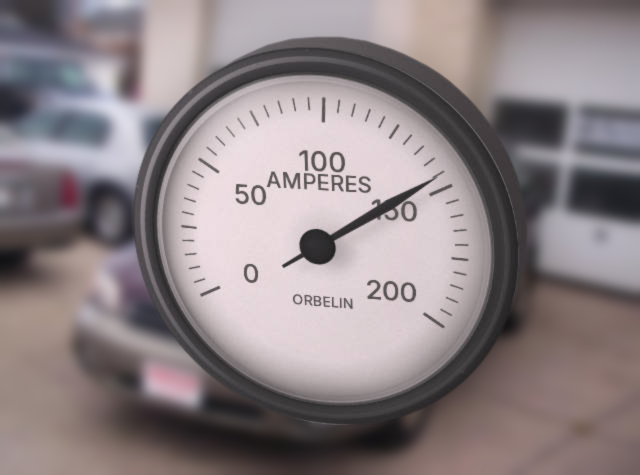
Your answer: 145 A
